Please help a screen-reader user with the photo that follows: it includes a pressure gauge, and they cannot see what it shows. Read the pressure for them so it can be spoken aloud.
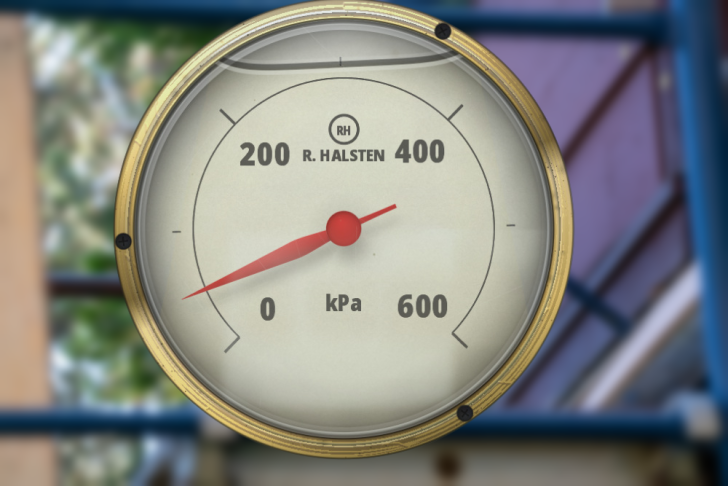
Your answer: 50 kPa
